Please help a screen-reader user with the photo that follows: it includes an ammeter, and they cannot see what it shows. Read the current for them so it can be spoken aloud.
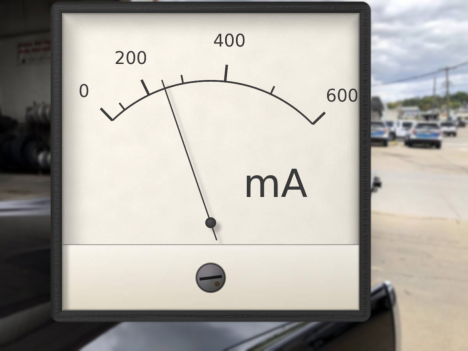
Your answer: 250 mA
